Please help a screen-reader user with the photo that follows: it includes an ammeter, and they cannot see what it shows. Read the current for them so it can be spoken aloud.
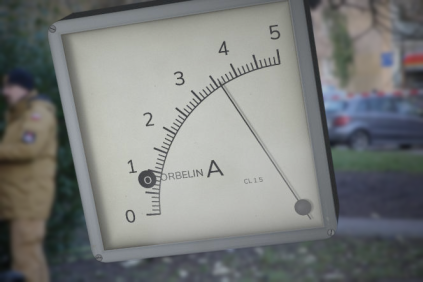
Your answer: 3.6 A
